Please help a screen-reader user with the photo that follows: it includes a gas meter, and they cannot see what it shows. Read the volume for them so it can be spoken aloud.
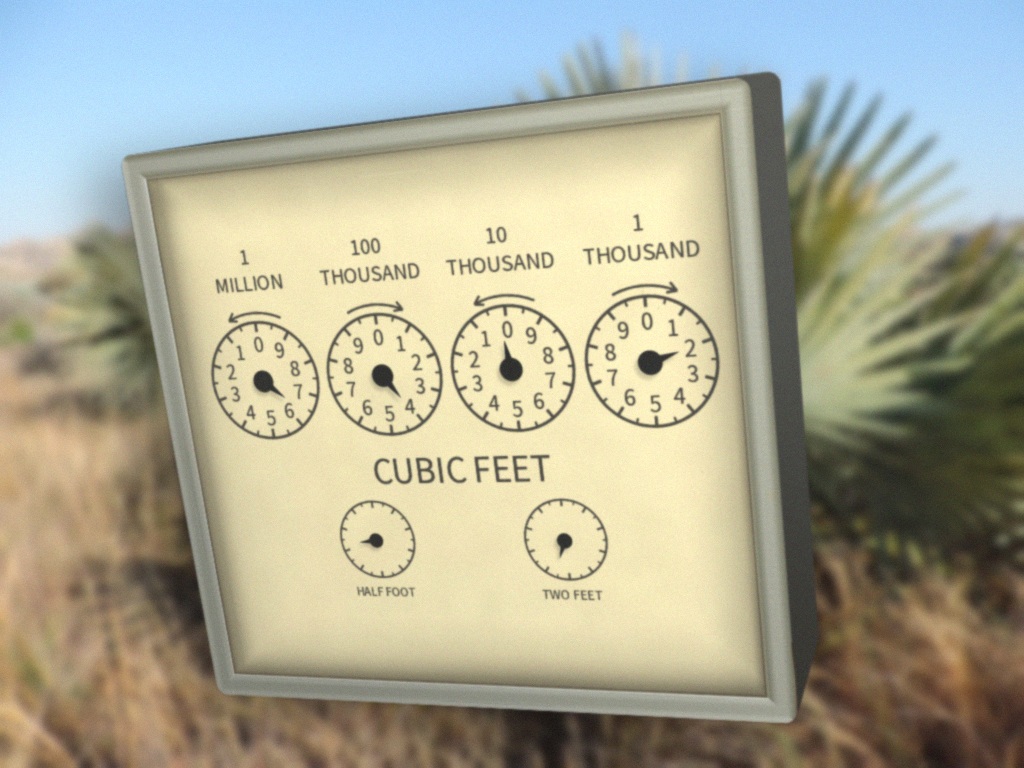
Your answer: 640200 ft³
